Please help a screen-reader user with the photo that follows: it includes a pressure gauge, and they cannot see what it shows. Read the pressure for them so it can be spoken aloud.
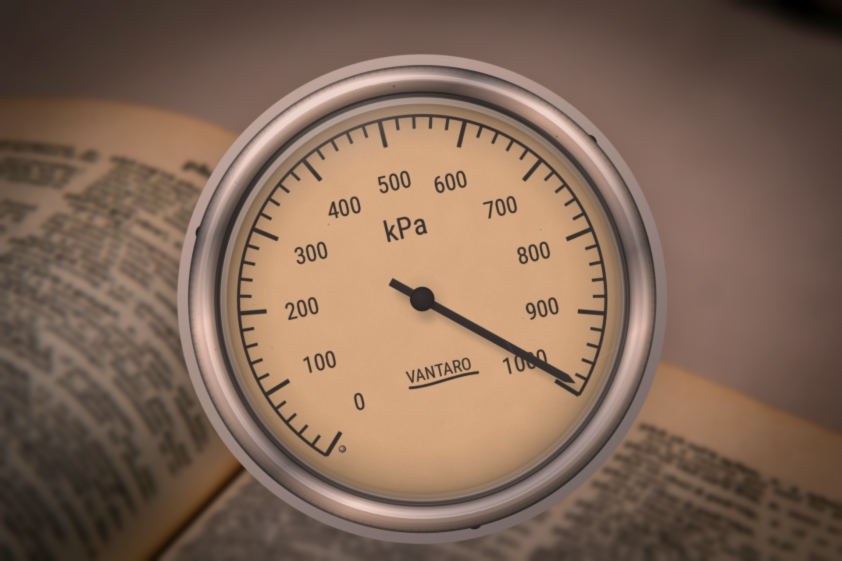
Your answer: 990 kPa
